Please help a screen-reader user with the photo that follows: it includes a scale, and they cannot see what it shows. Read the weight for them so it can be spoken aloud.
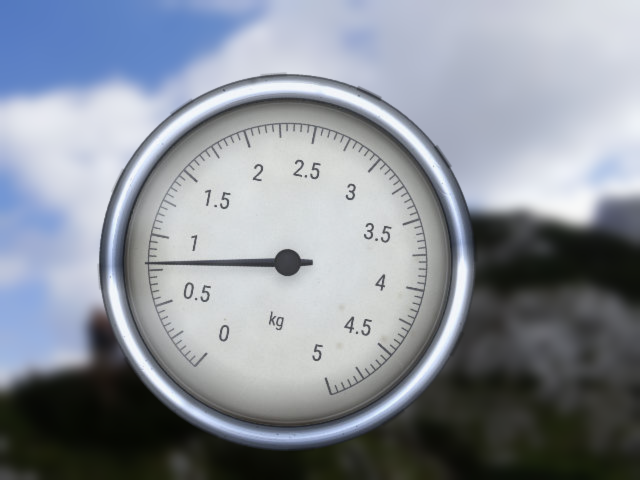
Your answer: 0.8 kg
